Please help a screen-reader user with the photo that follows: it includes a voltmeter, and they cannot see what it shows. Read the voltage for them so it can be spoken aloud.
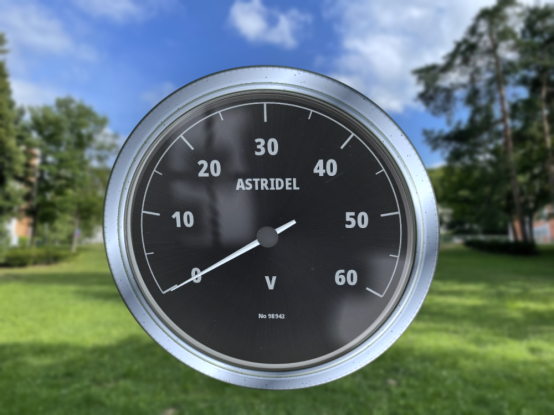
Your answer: 0 V
